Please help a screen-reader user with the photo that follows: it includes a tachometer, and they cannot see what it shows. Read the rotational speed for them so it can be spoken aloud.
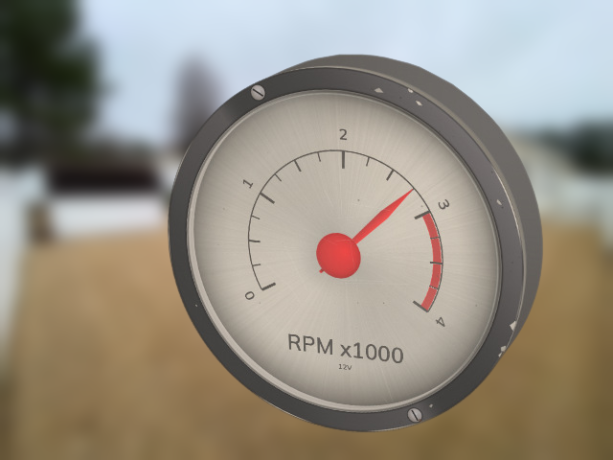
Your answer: 2750 rpm
